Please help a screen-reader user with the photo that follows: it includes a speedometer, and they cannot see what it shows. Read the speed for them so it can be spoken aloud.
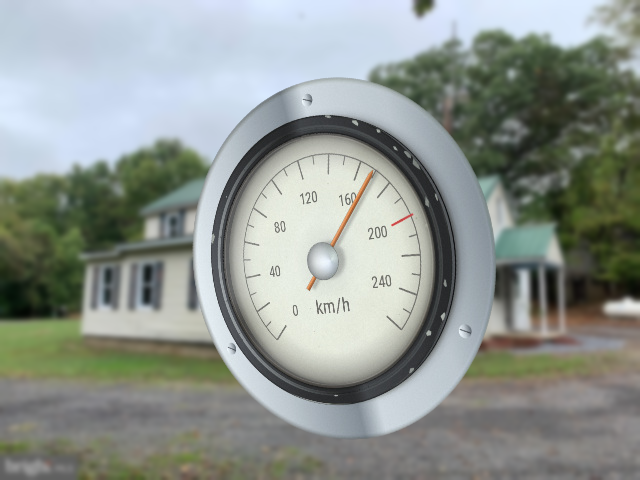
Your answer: 170 km/h
